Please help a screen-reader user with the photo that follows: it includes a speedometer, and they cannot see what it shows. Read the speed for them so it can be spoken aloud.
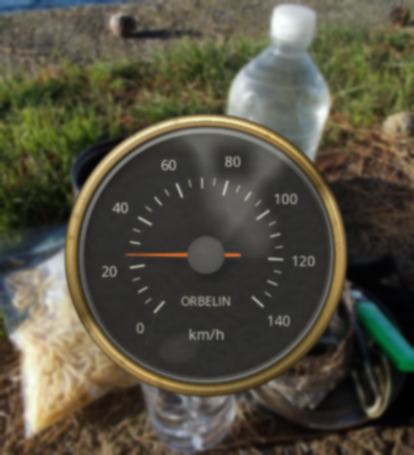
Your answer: 25 km/h
